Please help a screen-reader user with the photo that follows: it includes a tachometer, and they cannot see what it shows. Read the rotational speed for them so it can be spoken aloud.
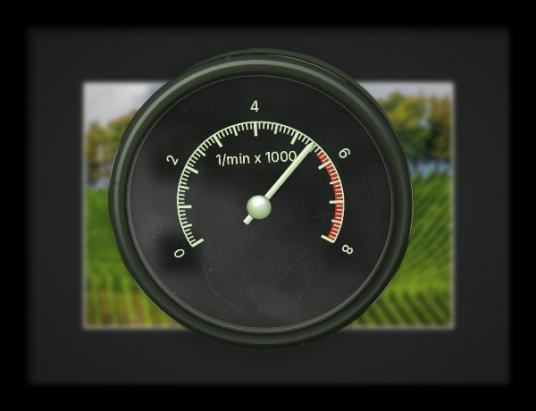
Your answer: 5400 rpm
